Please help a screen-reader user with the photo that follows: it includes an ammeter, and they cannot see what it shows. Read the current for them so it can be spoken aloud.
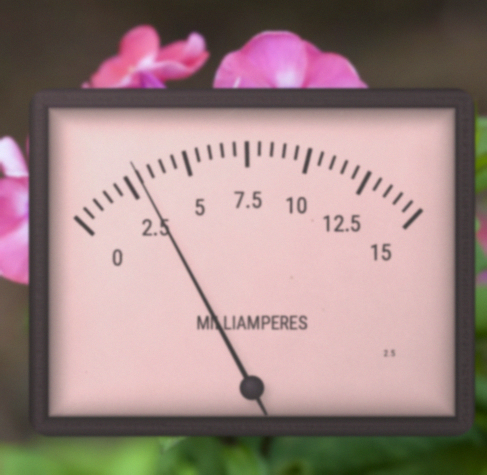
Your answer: 3 mA
